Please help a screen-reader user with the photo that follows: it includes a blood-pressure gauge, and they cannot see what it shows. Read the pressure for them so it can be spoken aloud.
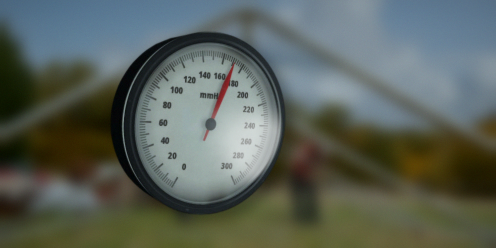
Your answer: 170 mmHg
